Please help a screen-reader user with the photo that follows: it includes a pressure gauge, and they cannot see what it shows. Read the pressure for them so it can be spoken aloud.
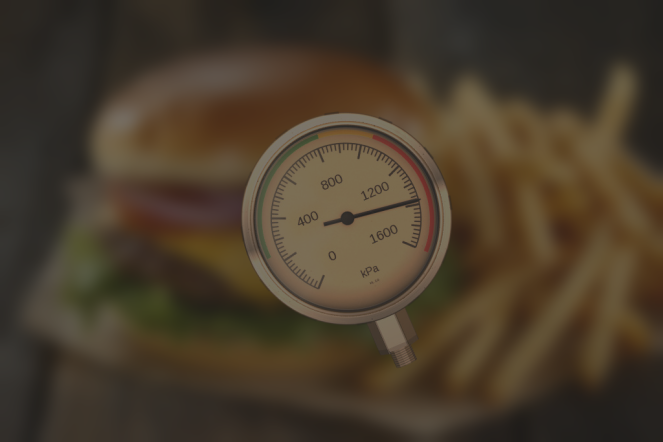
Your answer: 1380 kPa
